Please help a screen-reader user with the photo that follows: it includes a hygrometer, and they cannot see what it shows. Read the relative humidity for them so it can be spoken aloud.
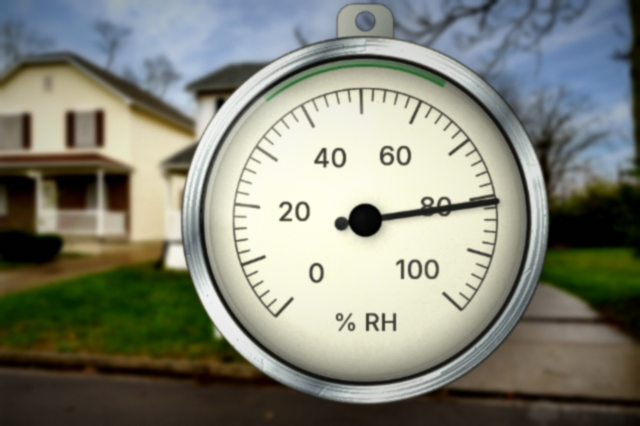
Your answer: 81 %
